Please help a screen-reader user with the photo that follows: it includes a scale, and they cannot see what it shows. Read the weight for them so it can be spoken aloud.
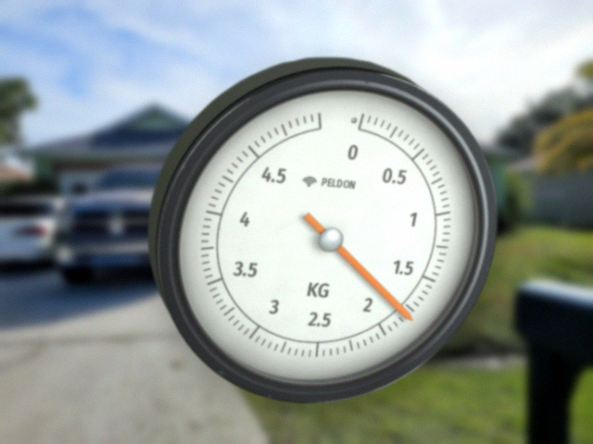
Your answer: 1.8 kg
